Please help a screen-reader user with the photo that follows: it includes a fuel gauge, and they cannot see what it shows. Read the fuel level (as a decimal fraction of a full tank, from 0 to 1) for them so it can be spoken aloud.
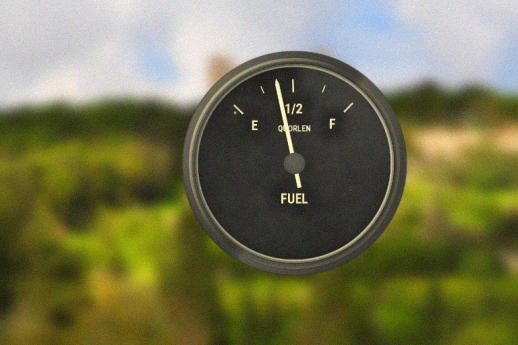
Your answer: 0.375
